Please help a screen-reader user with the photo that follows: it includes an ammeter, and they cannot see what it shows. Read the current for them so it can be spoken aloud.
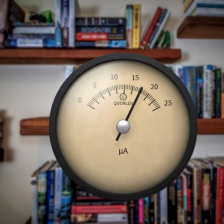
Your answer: 17.5 µA
